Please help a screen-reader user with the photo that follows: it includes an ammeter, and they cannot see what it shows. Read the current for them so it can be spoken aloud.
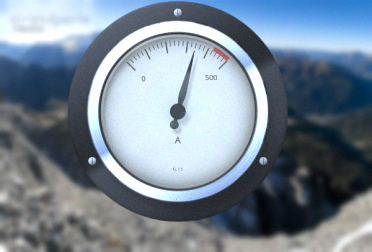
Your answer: 340 A
